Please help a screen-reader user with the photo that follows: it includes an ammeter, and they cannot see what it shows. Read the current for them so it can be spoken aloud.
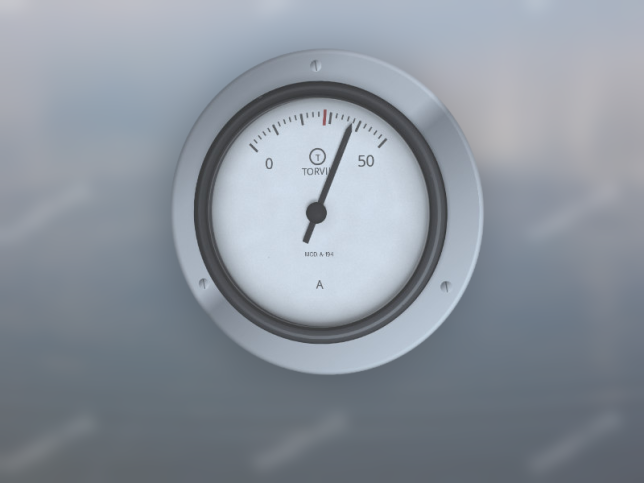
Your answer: 38 A
